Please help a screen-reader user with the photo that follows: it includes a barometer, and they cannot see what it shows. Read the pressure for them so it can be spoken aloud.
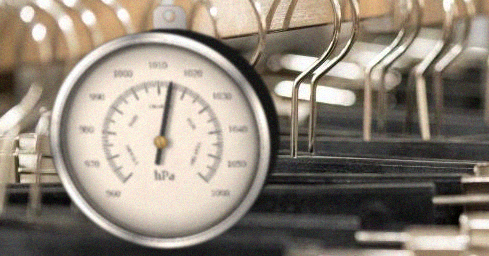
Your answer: 1015 hPa
